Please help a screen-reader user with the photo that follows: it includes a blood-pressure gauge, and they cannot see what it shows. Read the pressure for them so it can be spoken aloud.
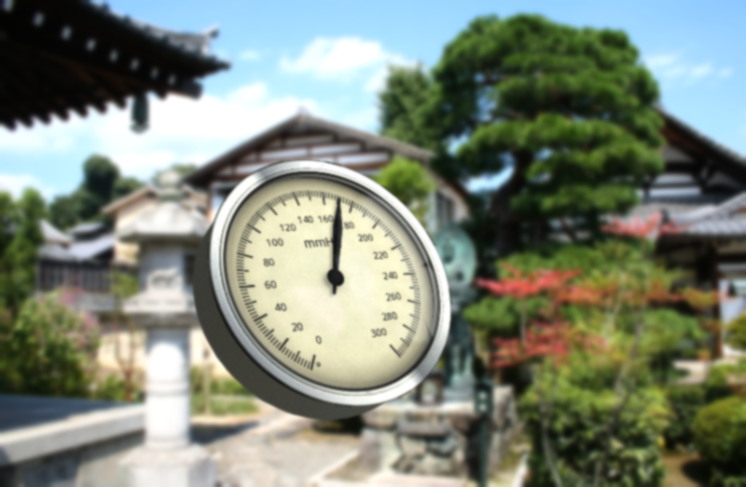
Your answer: 170 mmHg
